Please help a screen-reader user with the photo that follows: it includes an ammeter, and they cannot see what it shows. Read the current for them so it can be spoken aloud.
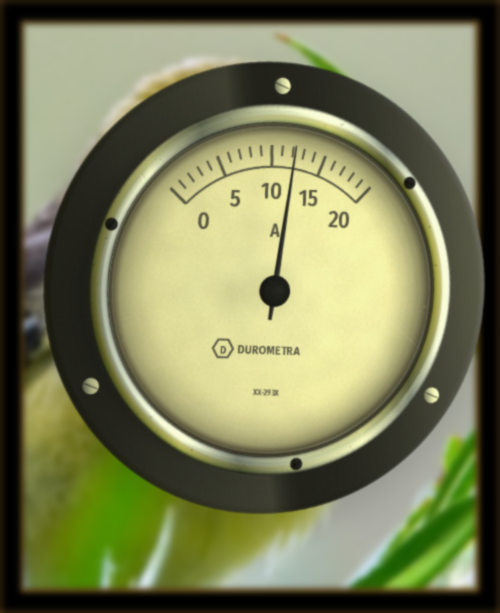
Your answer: 12 A
